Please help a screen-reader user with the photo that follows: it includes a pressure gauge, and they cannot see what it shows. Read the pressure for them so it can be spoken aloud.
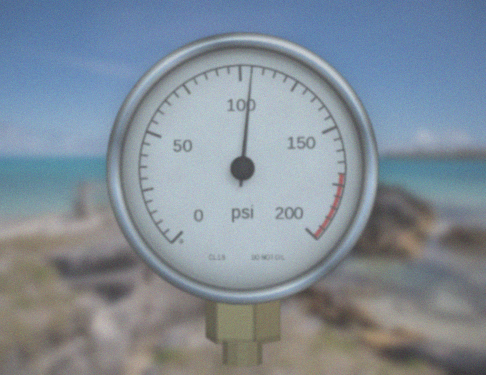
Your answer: 105 psi
